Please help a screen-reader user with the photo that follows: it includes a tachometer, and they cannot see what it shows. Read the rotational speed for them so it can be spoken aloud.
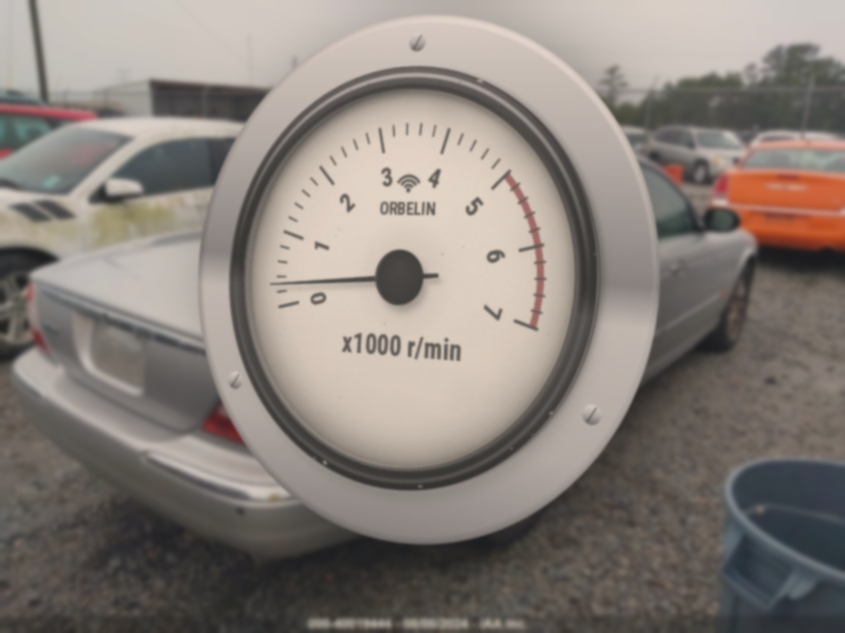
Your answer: 300 rpm
